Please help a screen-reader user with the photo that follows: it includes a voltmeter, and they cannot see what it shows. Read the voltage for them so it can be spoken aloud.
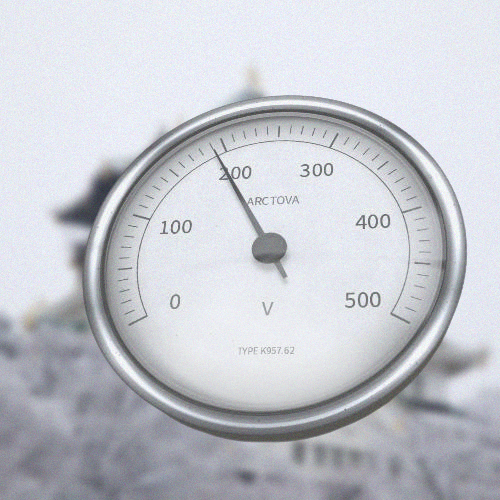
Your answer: 190 V
